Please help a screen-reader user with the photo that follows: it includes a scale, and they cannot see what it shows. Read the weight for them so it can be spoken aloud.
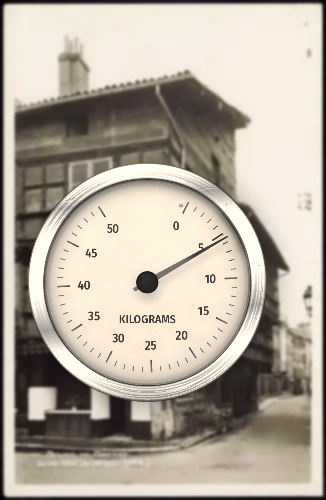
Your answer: 5.5 kg
